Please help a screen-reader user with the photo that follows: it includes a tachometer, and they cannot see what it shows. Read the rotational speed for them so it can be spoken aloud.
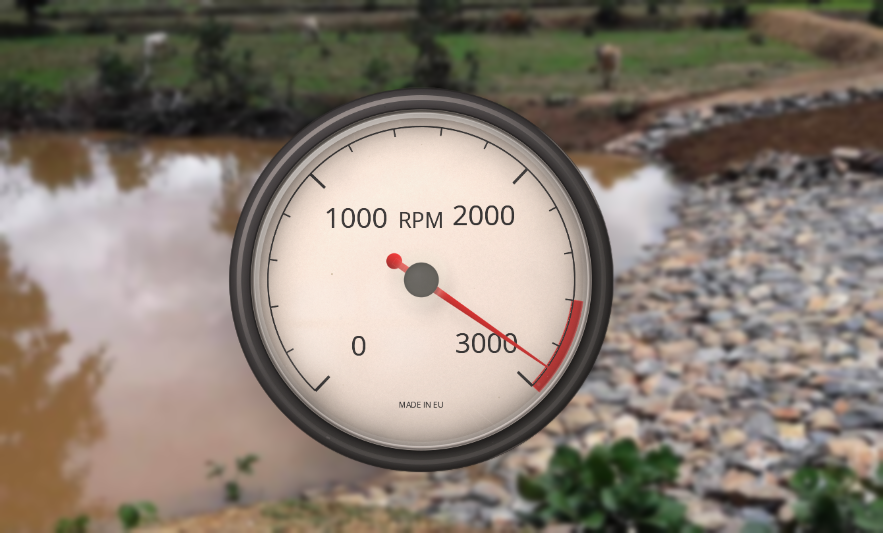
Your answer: 2900 rpm
